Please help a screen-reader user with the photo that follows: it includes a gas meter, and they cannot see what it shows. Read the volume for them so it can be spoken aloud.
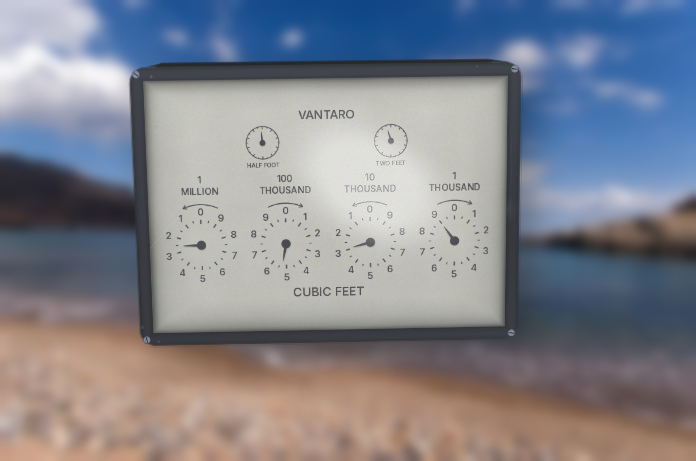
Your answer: 252900 ft³
